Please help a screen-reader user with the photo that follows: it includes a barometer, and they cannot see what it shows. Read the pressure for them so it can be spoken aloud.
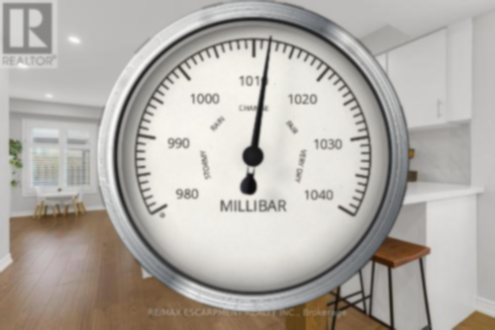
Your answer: 1012 mbar
